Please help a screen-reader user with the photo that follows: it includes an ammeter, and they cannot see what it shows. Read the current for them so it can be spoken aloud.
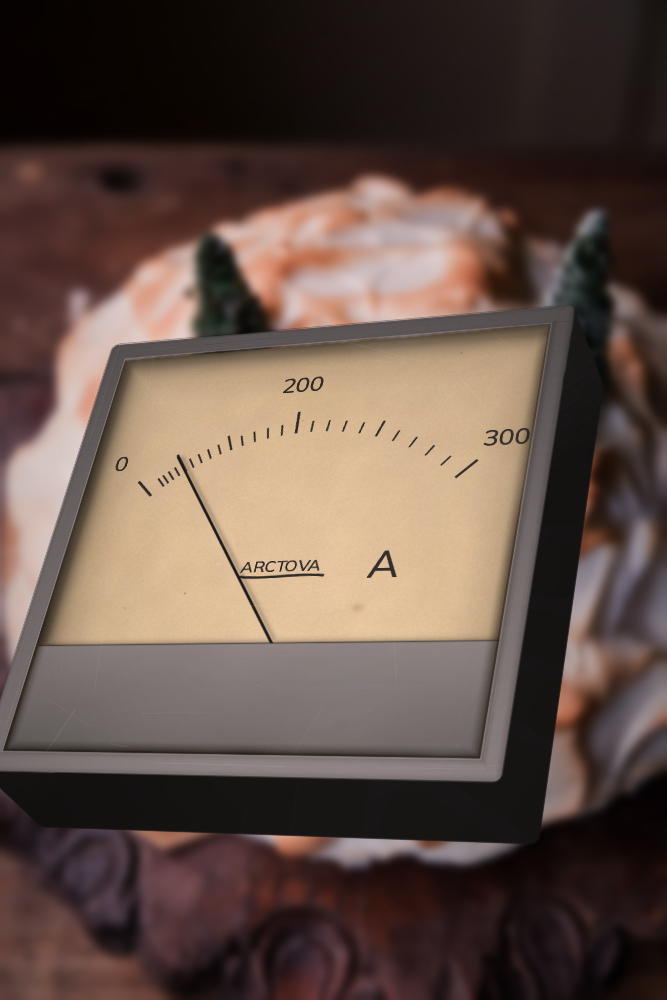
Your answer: 100 A
